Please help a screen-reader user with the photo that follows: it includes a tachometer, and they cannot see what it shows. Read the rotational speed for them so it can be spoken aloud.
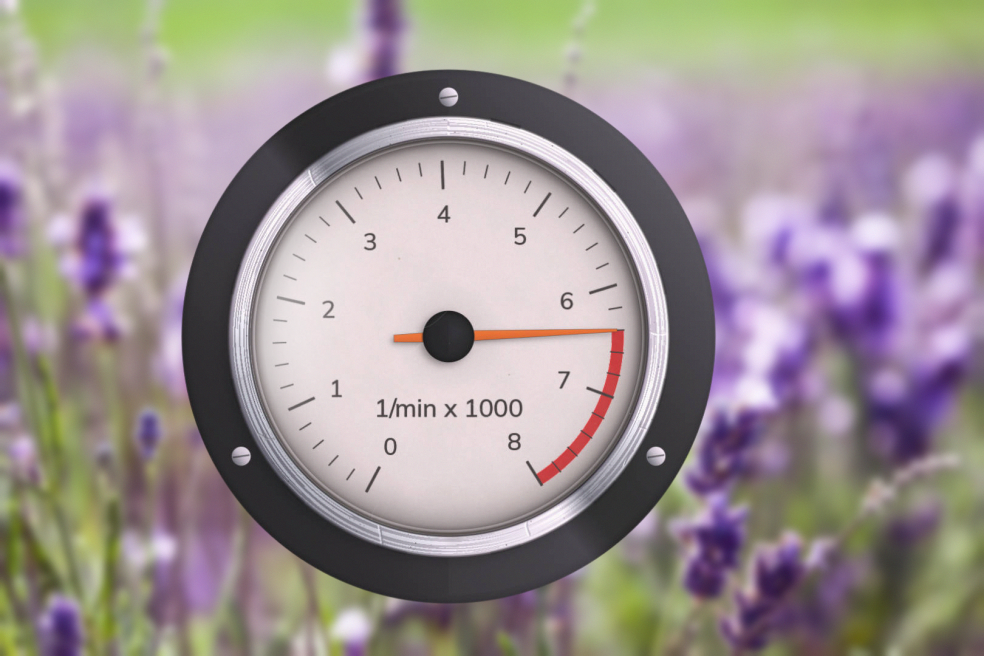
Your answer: 6400 rpm
